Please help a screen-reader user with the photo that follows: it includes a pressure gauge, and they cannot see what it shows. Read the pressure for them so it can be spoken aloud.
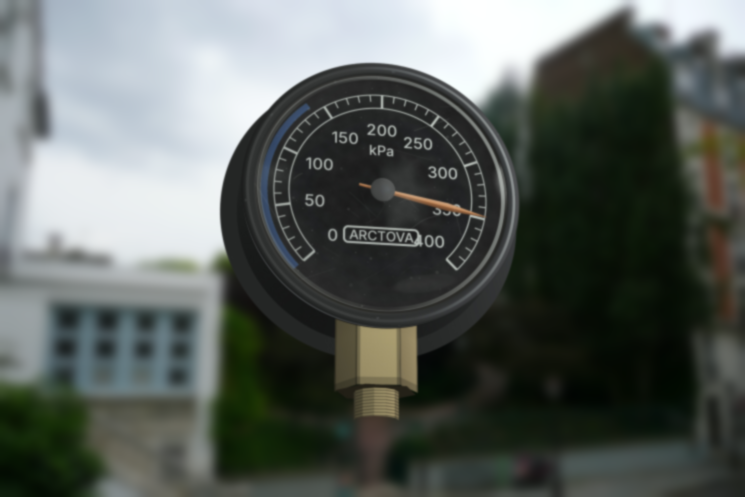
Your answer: 350 kPa
